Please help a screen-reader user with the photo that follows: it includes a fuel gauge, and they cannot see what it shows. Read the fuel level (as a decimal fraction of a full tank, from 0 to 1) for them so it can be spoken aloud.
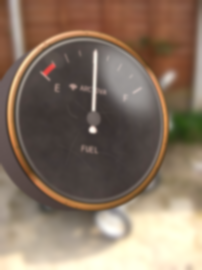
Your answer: 0.5
